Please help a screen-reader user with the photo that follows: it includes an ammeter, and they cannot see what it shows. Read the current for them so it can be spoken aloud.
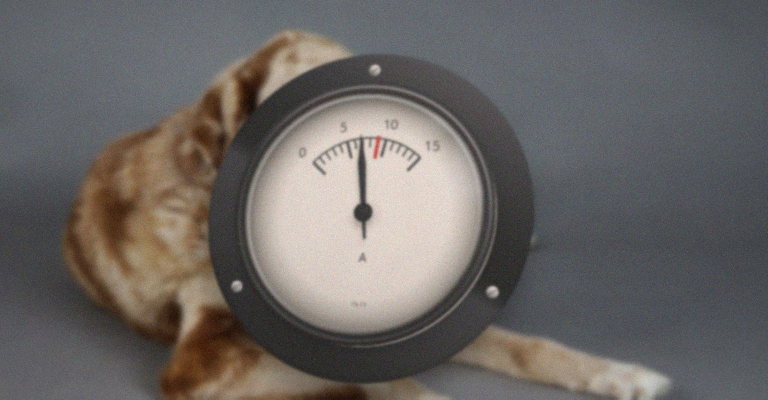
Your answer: 7 A
